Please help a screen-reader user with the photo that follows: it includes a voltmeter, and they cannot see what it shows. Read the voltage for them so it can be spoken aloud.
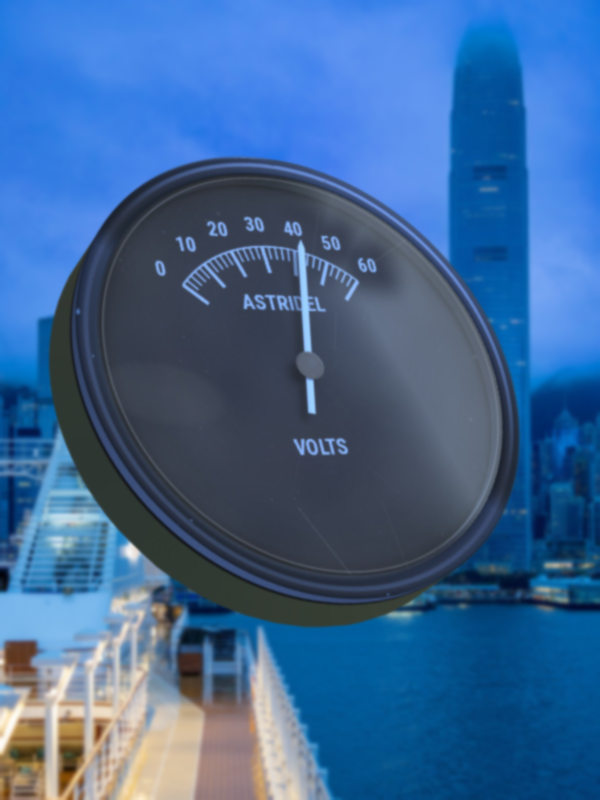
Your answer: 40 V
